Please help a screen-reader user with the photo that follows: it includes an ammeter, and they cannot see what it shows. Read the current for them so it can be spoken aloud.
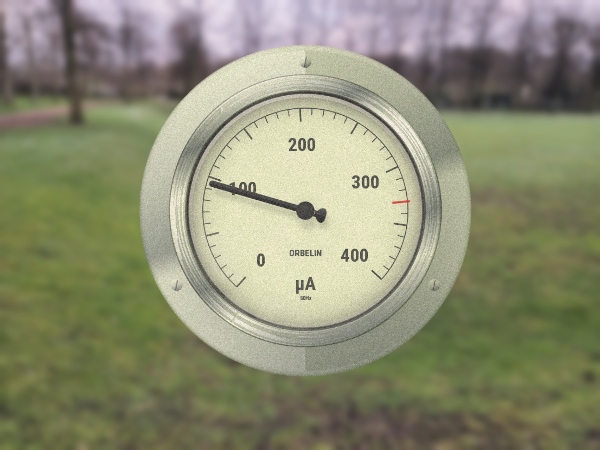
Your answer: 95 µA
